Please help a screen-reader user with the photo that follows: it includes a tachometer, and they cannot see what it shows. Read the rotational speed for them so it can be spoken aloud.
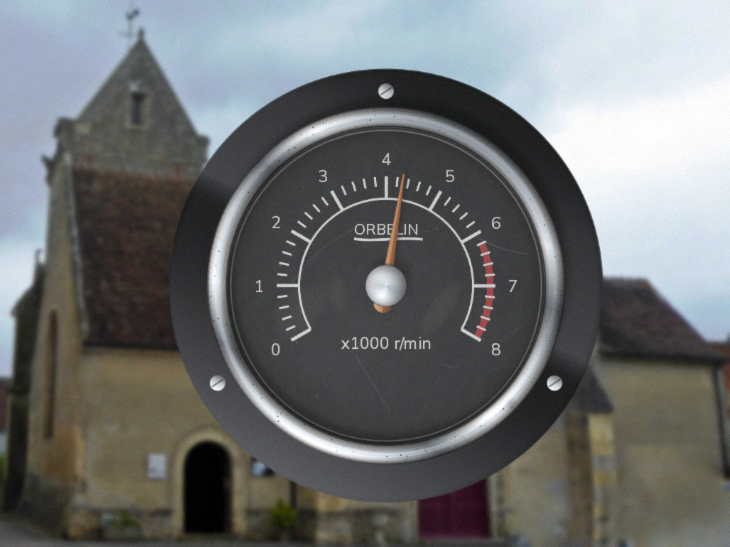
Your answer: 4300 rpm
